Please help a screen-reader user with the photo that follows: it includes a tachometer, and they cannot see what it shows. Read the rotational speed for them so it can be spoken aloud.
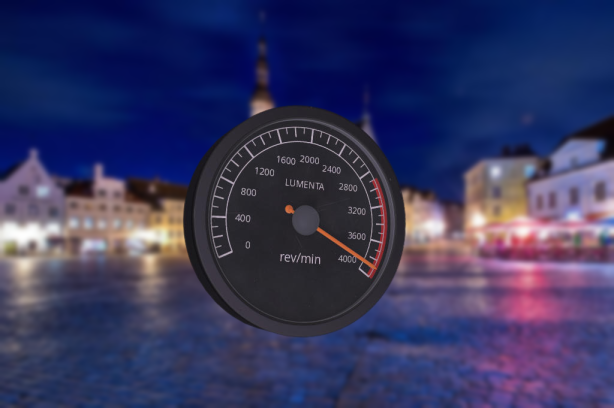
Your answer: 3900 rpm
